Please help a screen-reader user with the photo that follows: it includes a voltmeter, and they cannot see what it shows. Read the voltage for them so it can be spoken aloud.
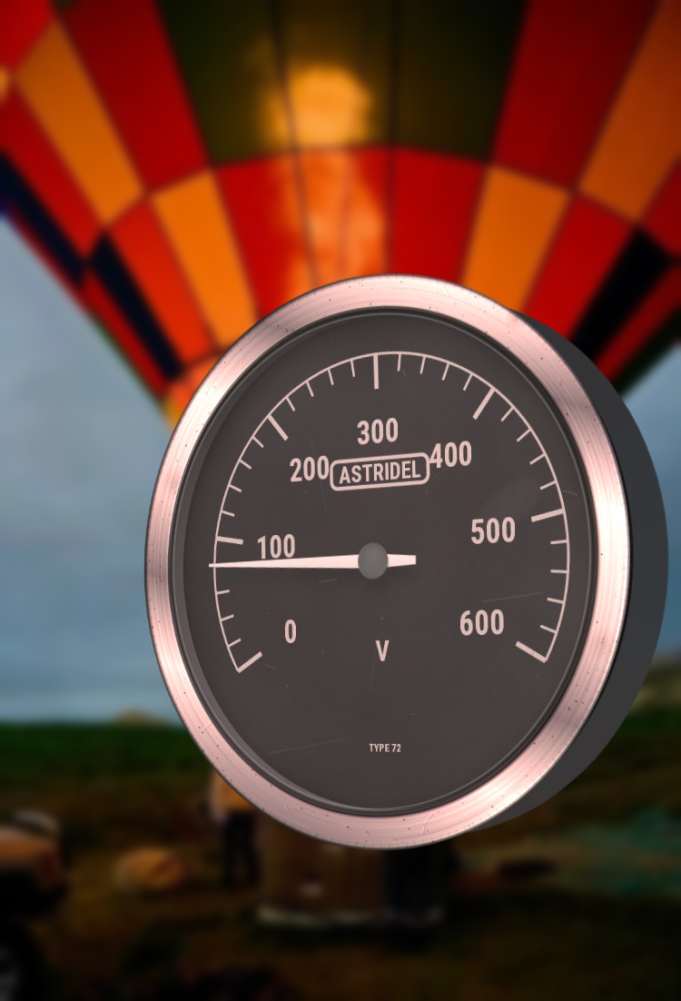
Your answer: 80 V
